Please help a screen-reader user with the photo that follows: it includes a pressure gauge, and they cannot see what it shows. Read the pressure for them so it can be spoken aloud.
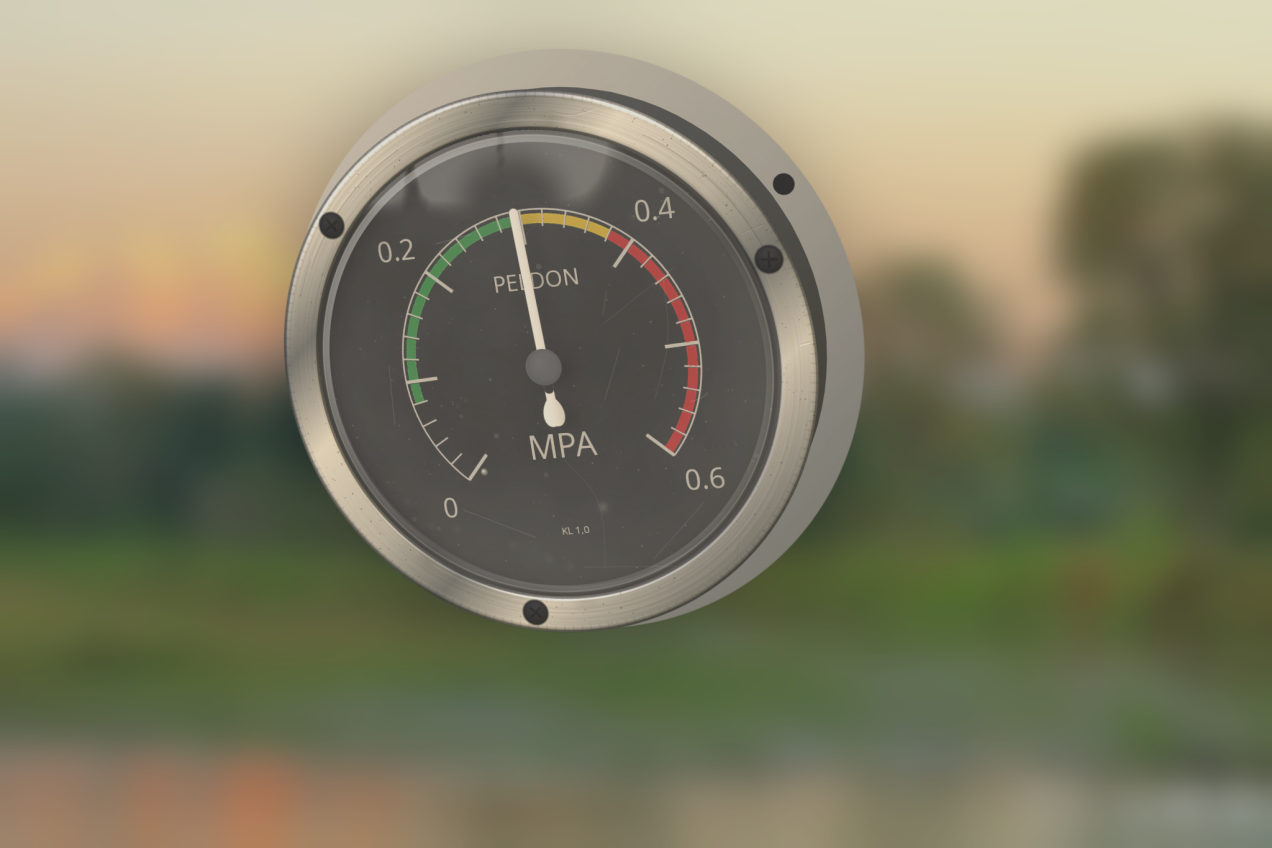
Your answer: 0.3 MPa
